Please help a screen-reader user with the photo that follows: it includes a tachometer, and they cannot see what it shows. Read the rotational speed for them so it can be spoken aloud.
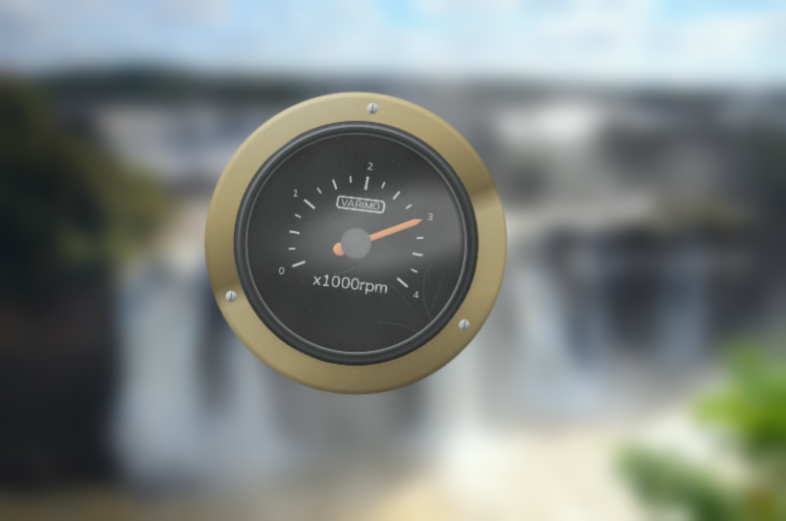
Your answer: 3000 rpm
